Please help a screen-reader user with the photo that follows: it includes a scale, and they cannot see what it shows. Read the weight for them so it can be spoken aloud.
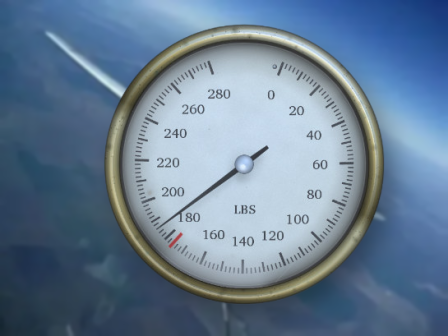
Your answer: 186 lb
